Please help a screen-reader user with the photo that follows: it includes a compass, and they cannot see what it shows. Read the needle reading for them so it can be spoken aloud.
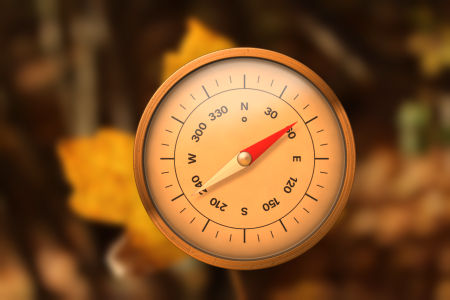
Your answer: 55 °
